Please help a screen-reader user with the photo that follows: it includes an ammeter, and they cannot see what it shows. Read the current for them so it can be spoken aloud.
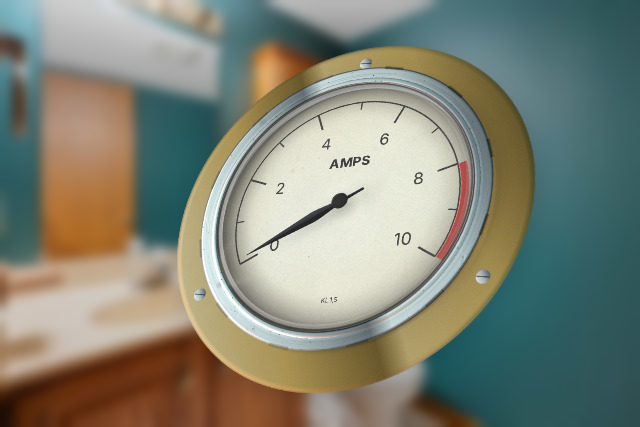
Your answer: 0 A
